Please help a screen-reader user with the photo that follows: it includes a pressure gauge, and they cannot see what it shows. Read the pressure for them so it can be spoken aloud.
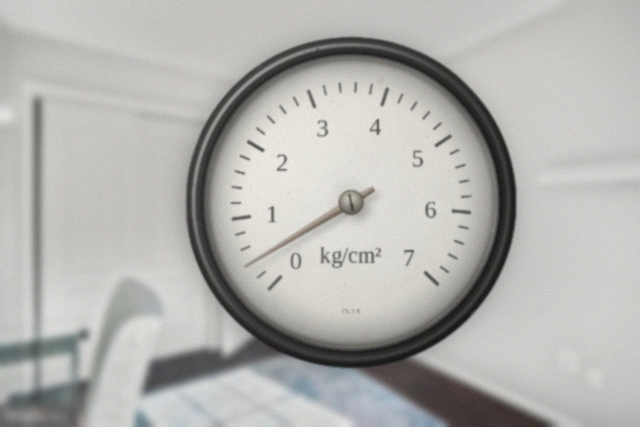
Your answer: 0.4 kg/cm²
